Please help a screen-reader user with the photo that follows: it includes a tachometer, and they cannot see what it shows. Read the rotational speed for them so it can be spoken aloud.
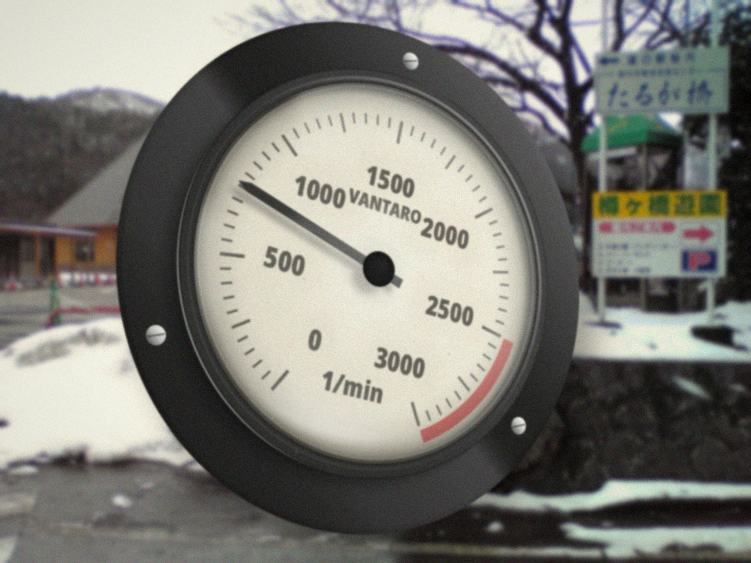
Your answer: 750 rpm
